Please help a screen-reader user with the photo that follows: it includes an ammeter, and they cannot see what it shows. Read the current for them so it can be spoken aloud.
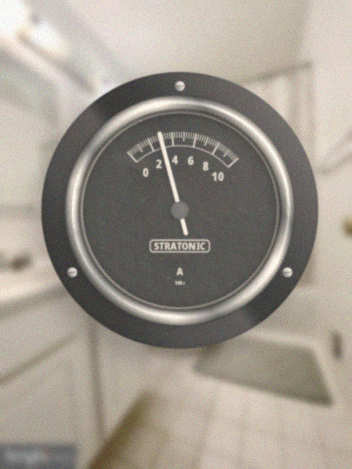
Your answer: 3 A
